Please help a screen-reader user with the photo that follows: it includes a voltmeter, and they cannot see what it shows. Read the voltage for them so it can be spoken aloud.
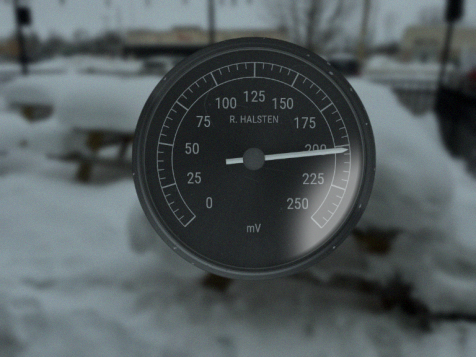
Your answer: 202.5 mV
